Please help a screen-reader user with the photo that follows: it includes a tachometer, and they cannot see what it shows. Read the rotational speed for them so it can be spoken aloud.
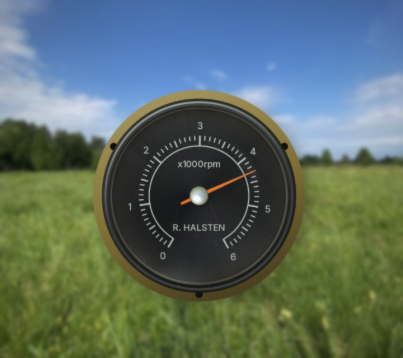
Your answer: 4300 rpm
